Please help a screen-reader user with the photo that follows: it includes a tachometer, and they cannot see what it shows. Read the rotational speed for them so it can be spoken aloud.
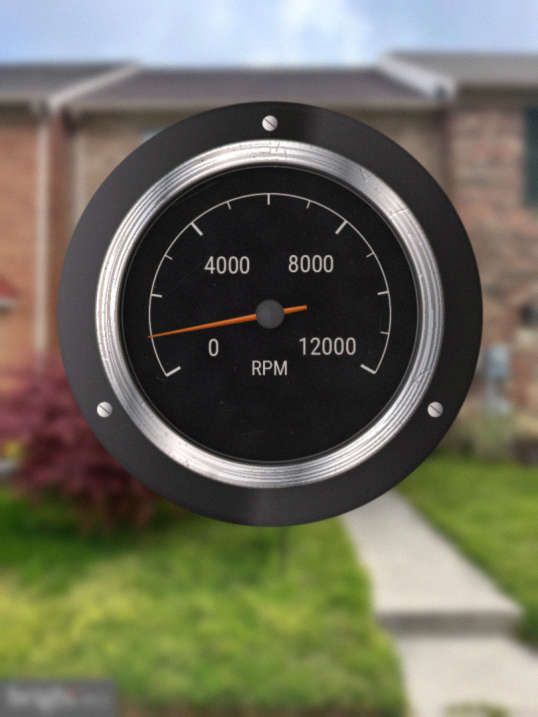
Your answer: 1000 rpm
